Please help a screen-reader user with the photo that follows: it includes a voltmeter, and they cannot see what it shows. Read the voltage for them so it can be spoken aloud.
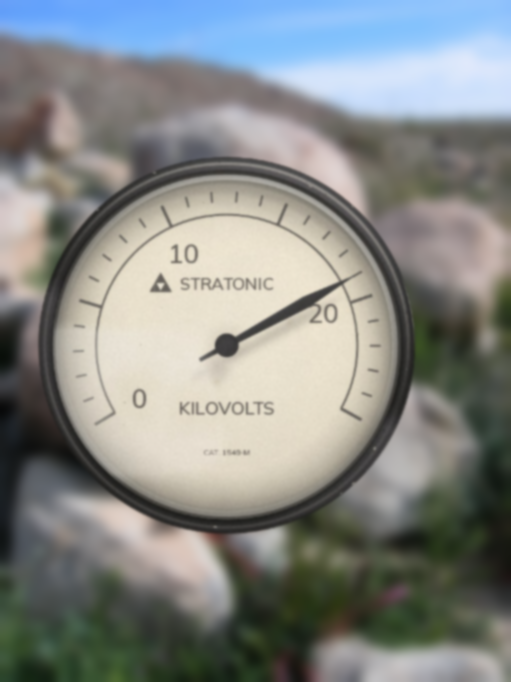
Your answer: 19 kV
